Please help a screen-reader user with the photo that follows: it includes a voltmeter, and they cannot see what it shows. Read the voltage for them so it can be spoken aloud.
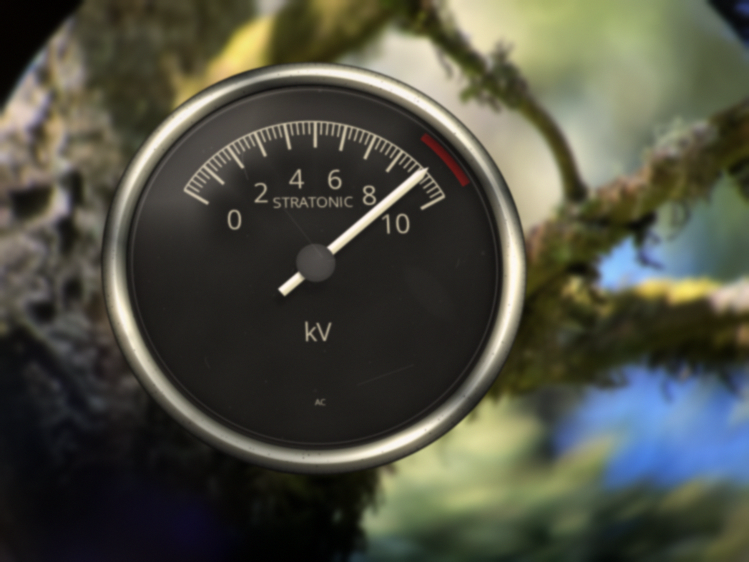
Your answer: 9 kV
